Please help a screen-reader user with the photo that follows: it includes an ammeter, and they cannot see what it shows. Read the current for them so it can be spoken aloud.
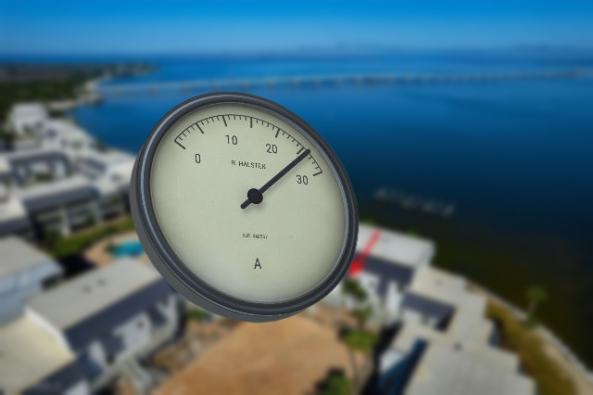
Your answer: 26 A
